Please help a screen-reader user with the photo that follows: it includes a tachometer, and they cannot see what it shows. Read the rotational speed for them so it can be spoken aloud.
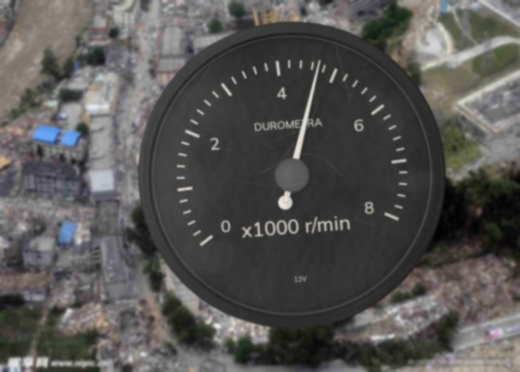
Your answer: 4700 rpm
